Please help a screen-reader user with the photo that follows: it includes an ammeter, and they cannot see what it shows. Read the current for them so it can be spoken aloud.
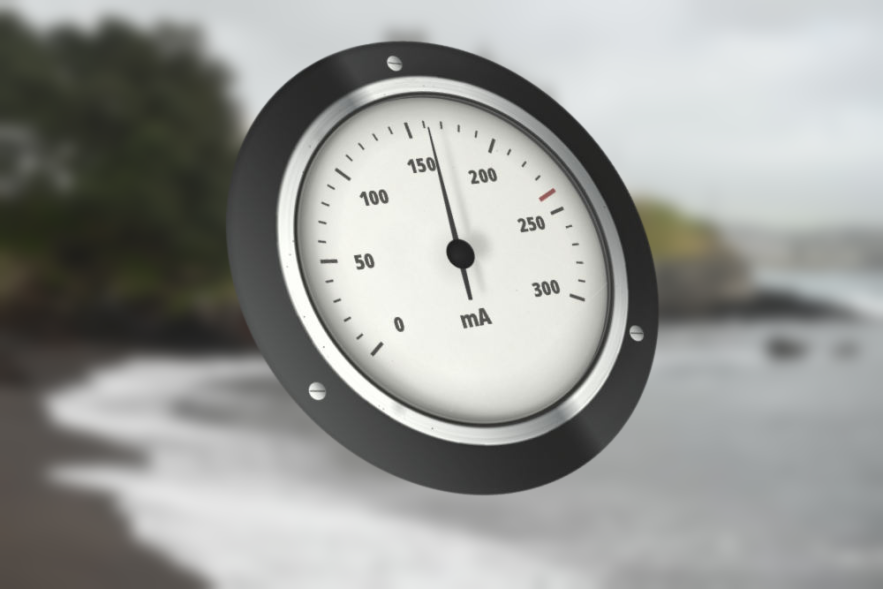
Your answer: 160 mA
